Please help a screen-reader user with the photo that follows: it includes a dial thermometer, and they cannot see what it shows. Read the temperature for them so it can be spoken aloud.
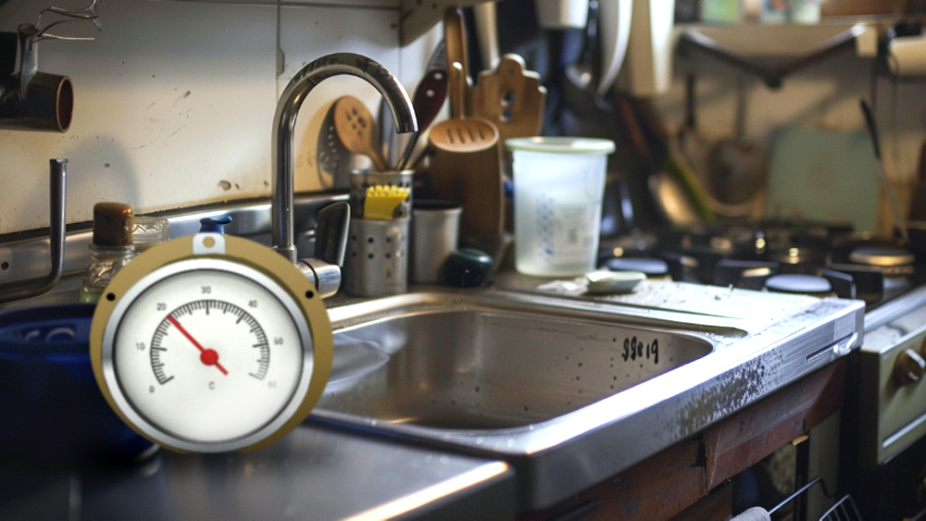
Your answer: 20 °C
